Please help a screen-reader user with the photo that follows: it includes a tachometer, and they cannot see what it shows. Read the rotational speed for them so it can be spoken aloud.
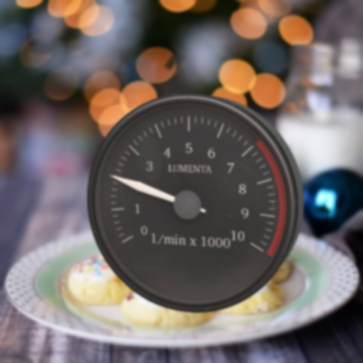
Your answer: 2000 rpm
